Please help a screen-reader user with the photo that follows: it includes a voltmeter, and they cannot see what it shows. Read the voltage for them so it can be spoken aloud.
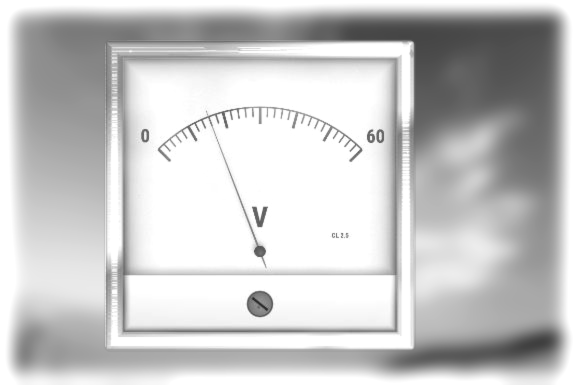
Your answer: 16 V
